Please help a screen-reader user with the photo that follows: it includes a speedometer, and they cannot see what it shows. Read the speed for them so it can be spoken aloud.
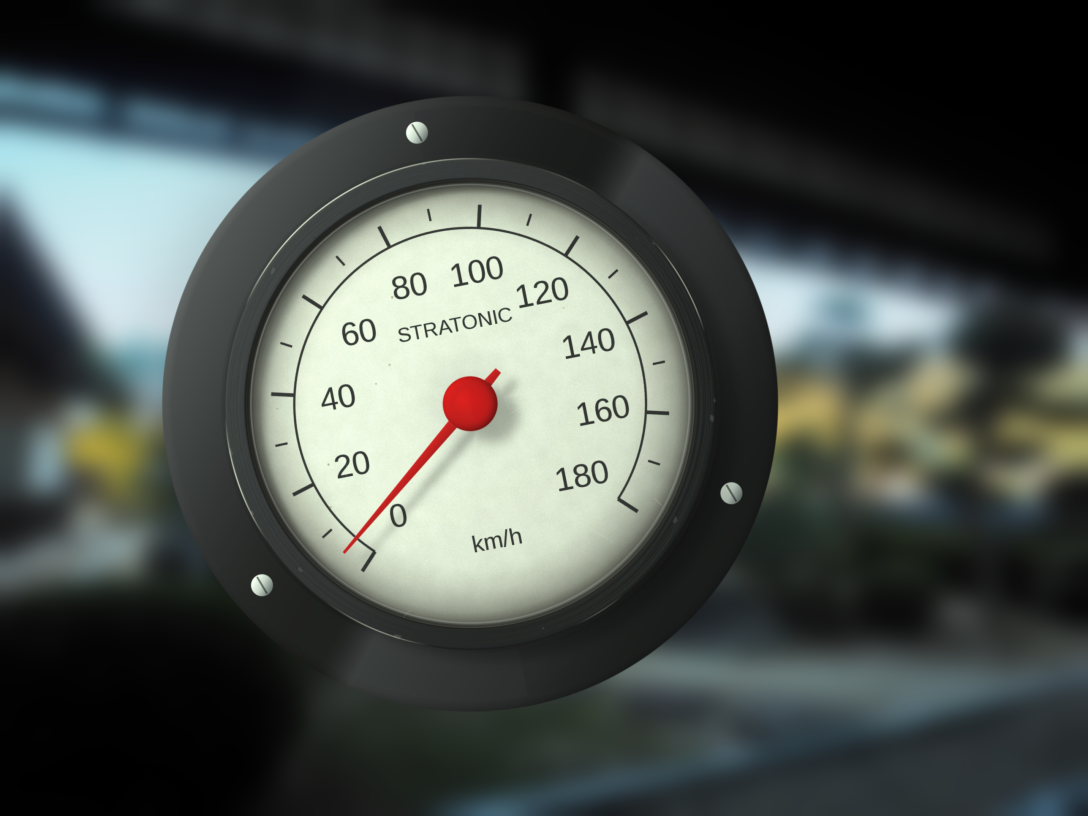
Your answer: 5 km/h
